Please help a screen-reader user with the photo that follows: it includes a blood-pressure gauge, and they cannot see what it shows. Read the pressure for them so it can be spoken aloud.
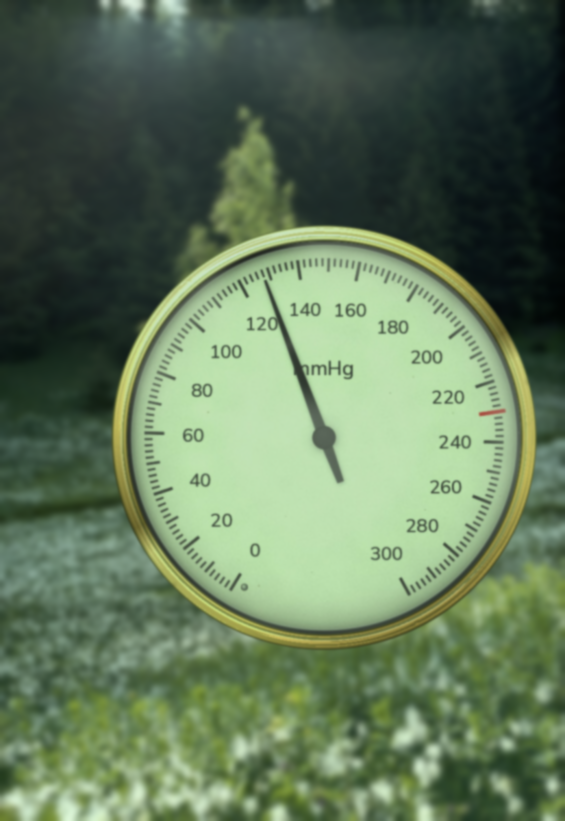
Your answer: 128 mmHg
